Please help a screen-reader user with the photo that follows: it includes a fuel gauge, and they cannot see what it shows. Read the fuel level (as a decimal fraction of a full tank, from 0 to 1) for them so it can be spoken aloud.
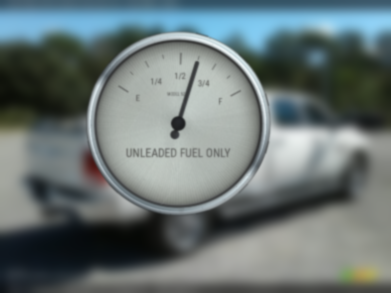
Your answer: 0.625
